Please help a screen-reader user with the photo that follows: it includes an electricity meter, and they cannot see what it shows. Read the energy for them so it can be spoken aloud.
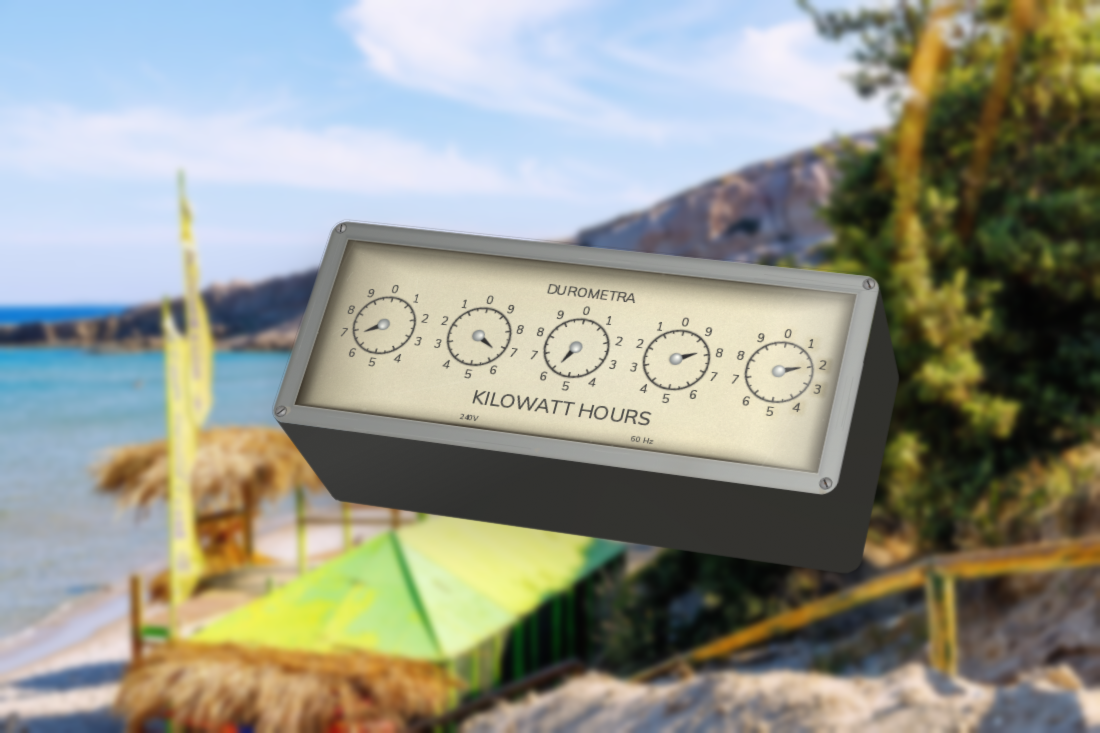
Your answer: 66582 kWh
